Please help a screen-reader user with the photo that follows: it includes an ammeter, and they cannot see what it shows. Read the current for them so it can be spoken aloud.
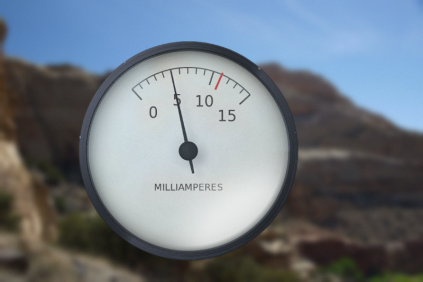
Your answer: 5 mA
